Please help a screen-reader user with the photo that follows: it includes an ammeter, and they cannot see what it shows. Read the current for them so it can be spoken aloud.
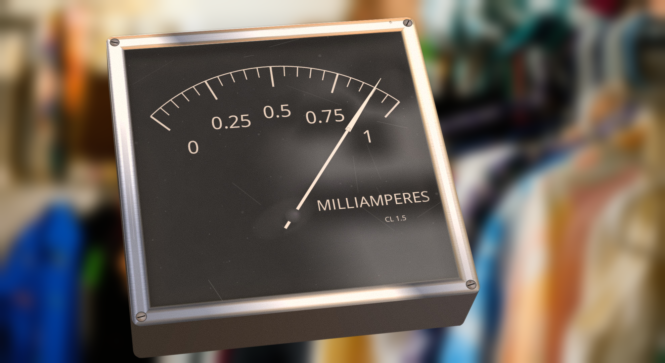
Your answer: 0.9 mA
